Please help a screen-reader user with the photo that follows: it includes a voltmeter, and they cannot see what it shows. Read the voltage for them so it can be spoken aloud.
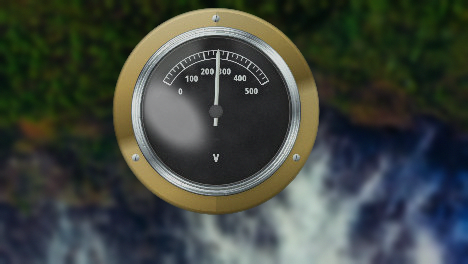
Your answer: 260 V
